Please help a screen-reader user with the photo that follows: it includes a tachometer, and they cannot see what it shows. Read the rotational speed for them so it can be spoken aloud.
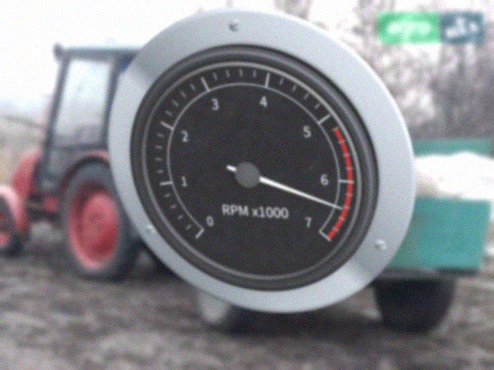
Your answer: 6400 rpm
